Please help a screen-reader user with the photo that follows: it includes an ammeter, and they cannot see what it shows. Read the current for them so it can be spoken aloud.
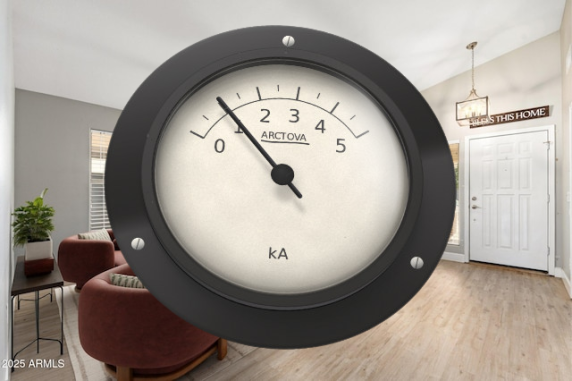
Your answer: 1 kA
